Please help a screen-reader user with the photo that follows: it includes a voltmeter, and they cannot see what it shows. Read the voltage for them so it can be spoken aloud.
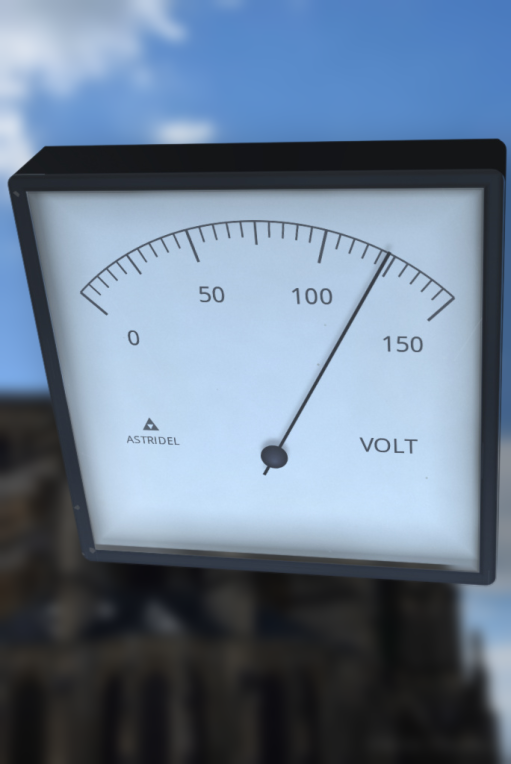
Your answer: 122.5 V
